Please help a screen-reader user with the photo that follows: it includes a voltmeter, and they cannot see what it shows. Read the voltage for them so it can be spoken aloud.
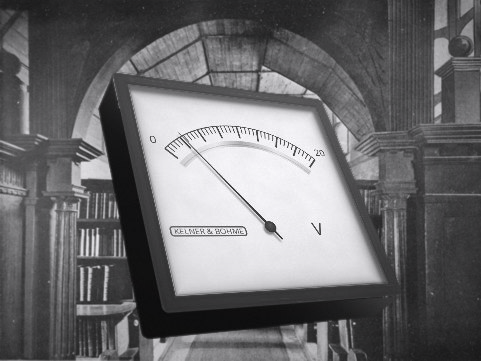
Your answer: 2.5 V
